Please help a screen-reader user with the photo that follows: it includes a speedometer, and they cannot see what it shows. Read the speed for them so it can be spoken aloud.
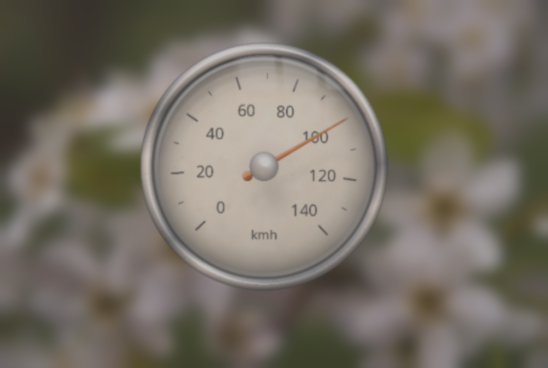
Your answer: 100 km/h
